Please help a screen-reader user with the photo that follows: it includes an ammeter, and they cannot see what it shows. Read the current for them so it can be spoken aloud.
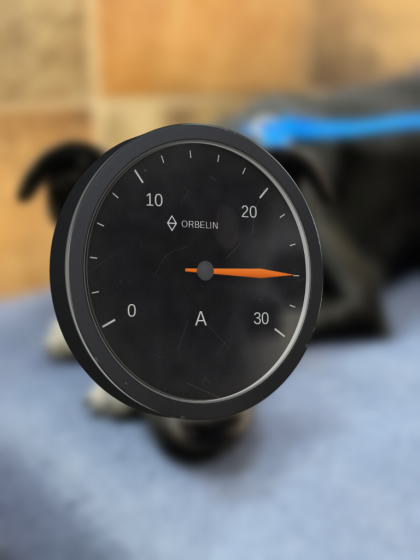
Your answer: 26 A
